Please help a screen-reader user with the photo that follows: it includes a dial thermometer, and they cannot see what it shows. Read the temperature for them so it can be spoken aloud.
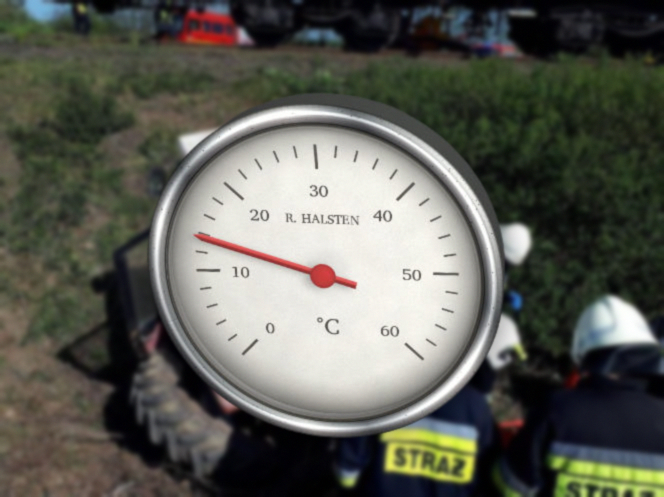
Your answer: 14 °C
